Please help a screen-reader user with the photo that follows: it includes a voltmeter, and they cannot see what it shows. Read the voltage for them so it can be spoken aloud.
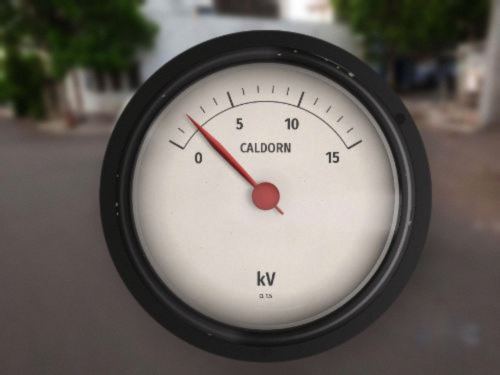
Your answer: 2 kV
